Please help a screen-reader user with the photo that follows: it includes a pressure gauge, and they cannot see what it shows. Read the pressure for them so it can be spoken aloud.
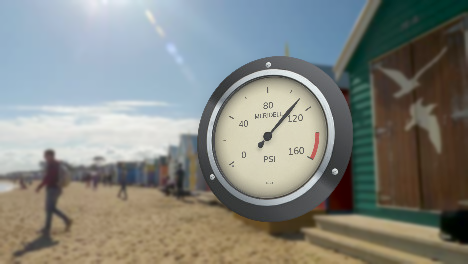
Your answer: 110 psi
